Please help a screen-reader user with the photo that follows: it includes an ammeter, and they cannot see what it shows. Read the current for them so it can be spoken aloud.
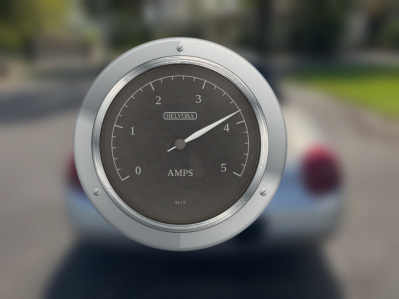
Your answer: 3.8 A
